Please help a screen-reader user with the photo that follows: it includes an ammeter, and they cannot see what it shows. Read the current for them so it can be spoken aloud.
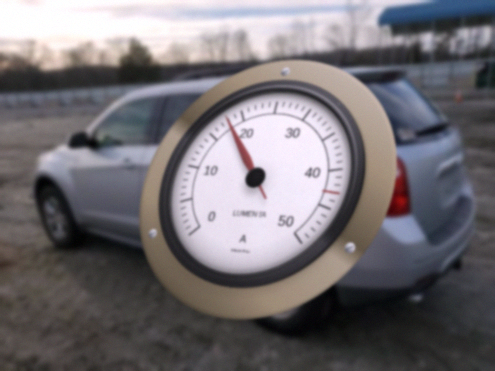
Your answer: 18 A
